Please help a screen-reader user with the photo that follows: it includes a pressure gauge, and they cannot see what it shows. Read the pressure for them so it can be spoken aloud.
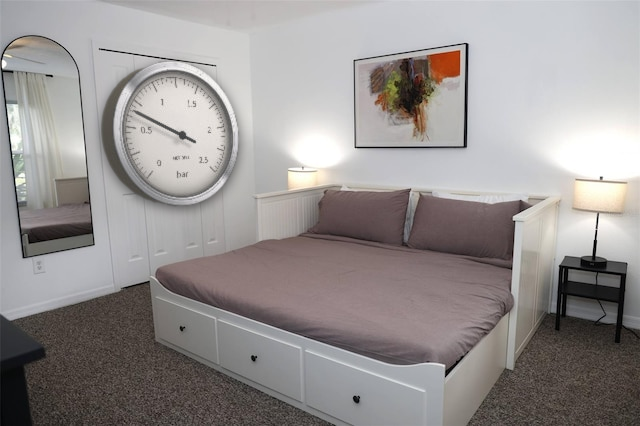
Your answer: 0.65 bar
